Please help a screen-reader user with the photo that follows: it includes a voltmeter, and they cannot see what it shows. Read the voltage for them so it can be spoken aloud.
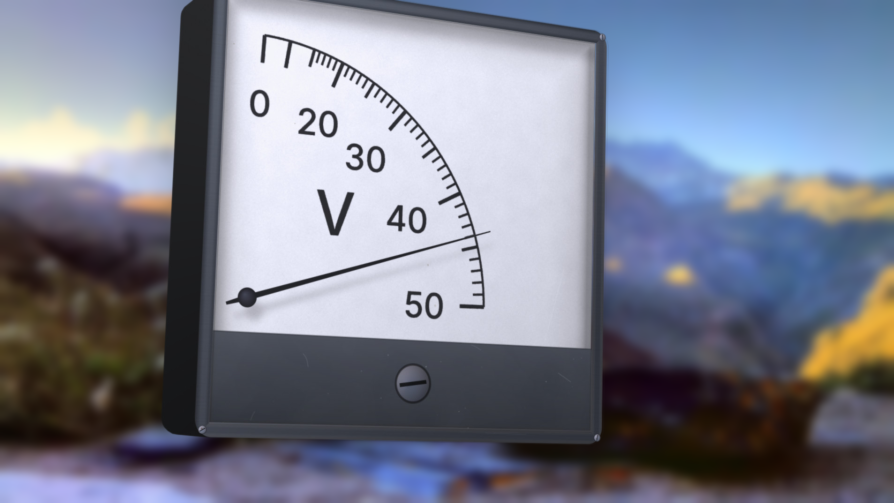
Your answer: 44 V
